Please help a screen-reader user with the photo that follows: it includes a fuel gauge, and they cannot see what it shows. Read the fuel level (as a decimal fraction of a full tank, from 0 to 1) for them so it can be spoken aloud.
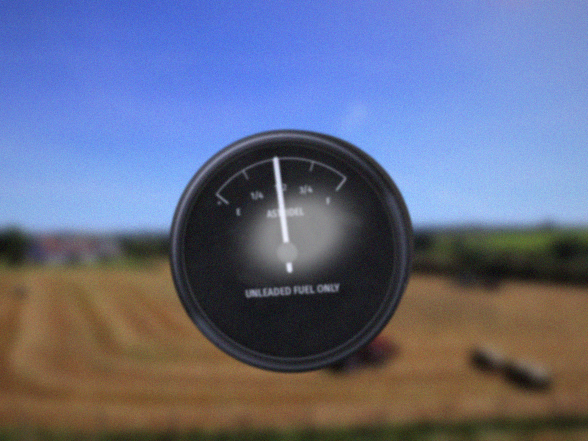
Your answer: 0.5
